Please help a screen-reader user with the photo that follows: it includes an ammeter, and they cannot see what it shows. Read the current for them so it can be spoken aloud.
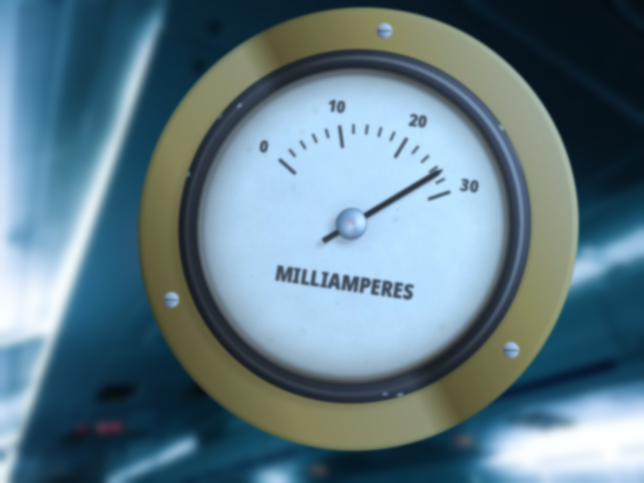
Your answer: 27 mA
